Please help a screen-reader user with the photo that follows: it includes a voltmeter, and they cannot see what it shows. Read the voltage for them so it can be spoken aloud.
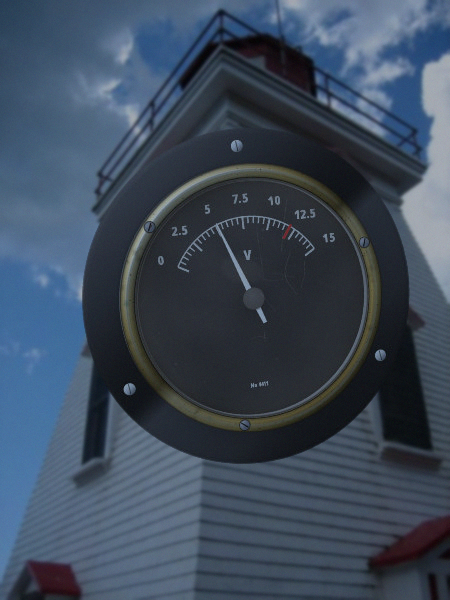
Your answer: 5 V
